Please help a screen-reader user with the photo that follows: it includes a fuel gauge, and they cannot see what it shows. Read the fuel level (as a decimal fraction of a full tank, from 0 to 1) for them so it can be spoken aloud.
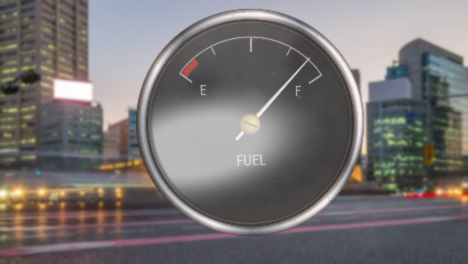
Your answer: 0.875
